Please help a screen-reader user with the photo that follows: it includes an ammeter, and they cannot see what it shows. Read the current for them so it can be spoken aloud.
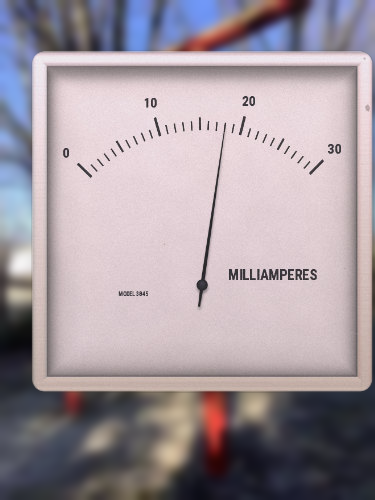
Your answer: 18 mA
